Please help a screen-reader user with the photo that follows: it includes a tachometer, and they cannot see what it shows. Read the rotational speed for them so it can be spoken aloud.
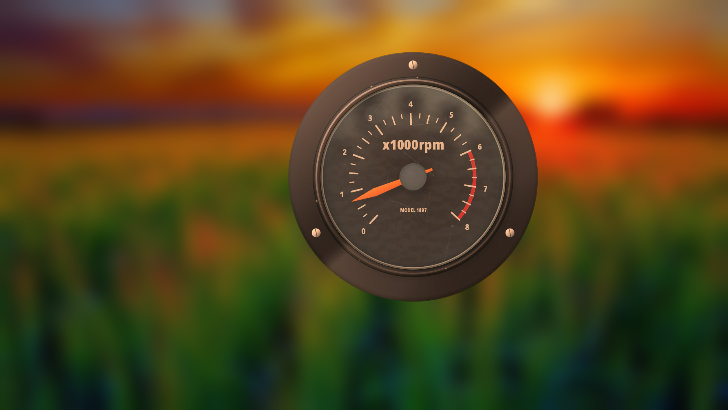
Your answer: 750 rpm
